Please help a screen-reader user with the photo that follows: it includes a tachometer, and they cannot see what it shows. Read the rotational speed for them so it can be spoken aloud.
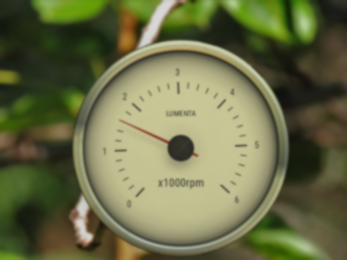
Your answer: 1600 rpm
